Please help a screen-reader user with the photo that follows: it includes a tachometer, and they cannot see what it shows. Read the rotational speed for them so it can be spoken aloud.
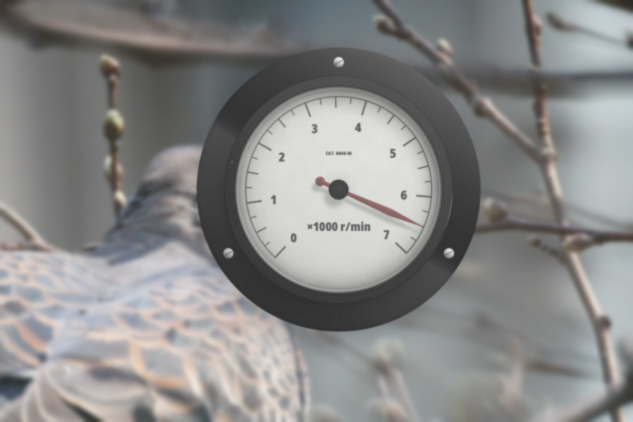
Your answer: 6500 rpm
